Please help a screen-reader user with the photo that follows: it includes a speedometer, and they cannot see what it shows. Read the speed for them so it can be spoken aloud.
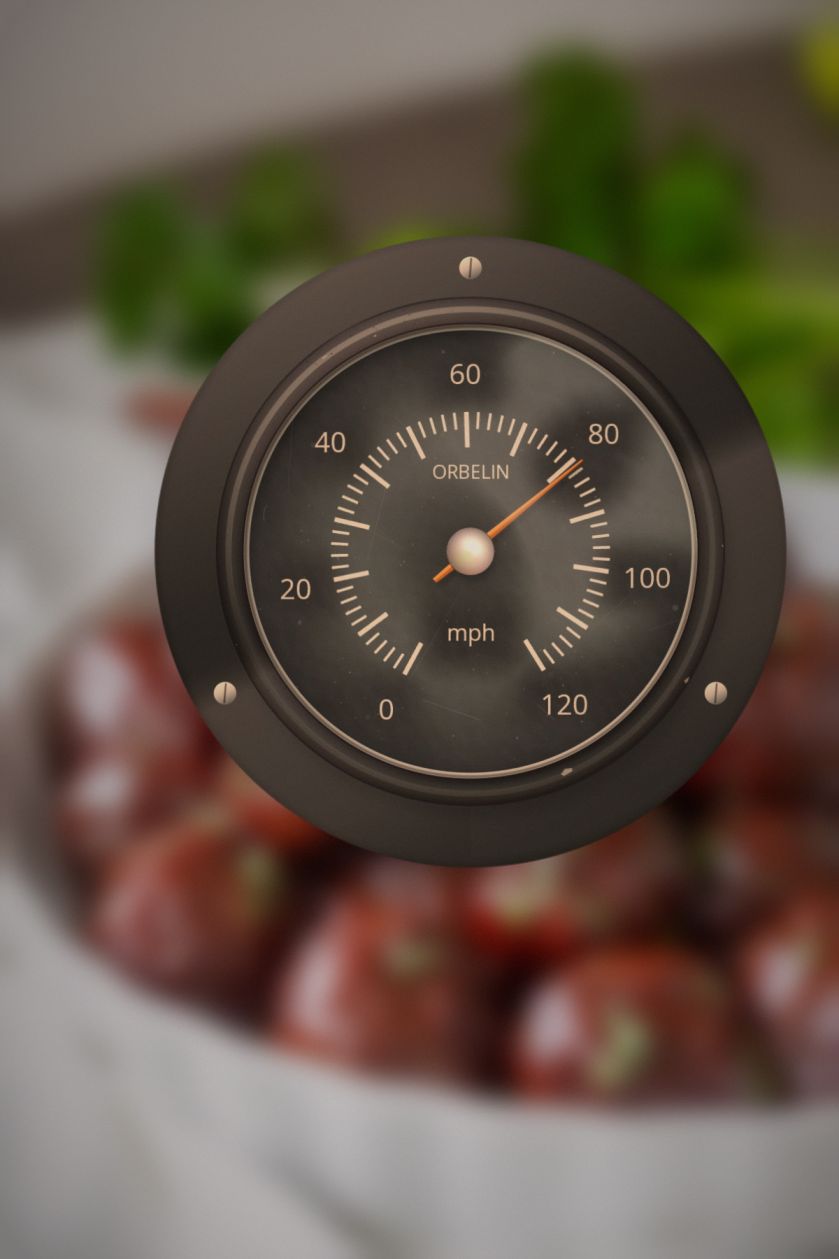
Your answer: 81 mph
